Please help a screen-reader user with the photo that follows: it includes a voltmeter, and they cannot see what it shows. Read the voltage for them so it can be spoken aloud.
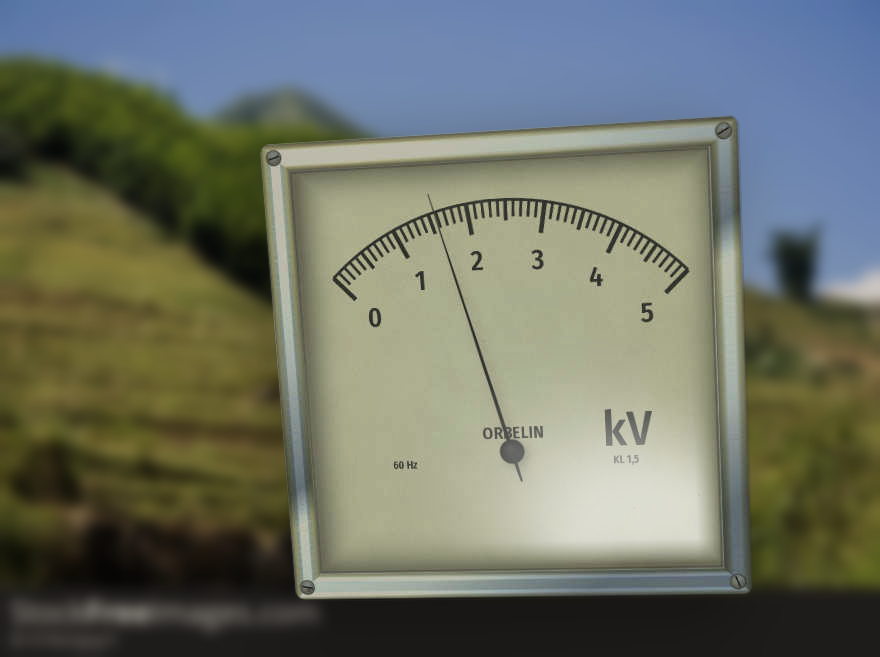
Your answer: 1.6 kV
